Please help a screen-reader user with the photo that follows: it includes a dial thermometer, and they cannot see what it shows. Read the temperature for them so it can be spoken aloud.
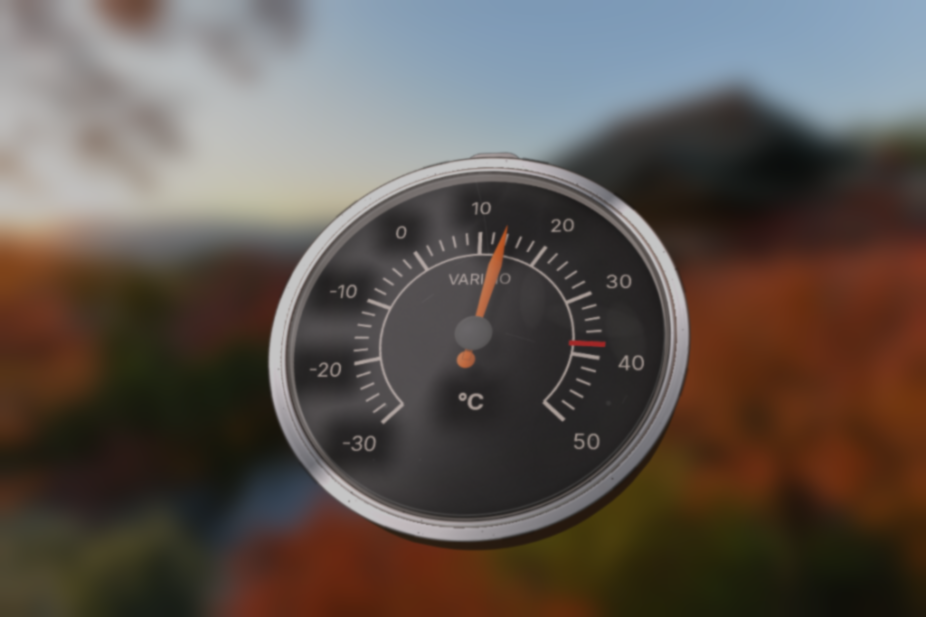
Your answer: 14 °C
